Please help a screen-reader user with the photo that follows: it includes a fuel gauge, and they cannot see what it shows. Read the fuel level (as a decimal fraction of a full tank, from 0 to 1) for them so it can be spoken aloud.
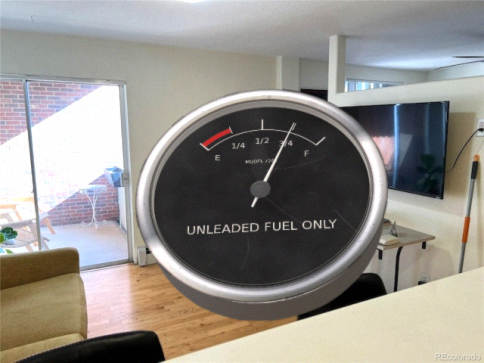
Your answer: 0.75
